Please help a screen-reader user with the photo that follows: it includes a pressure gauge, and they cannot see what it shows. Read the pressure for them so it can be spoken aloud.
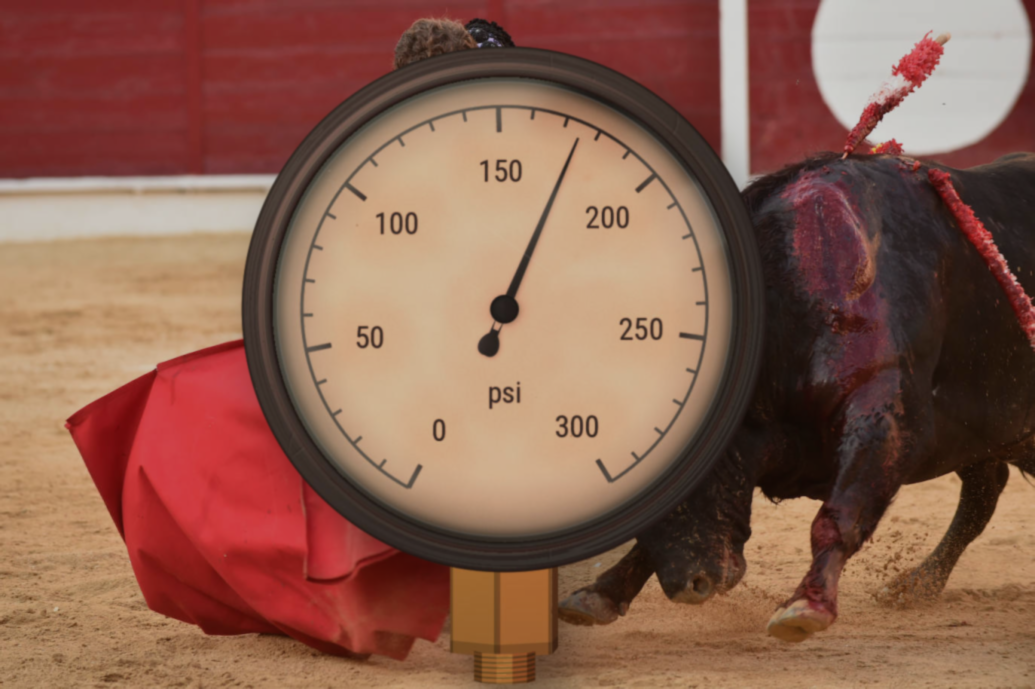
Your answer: 175 psi
